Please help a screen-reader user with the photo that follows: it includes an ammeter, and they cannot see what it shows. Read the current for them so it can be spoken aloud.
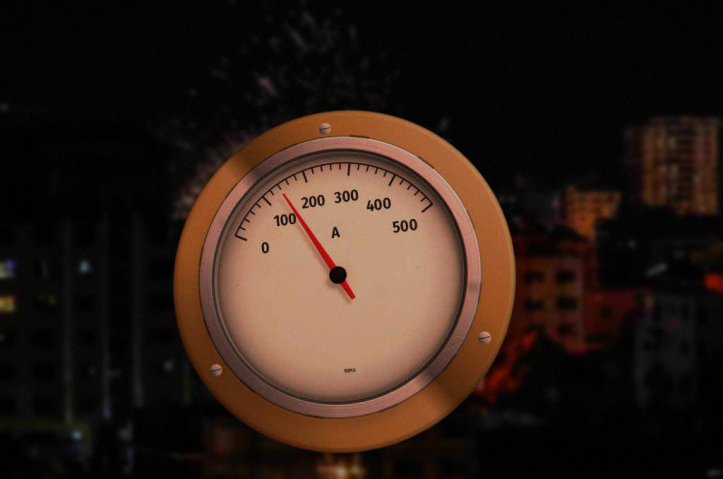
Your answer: 140 A
